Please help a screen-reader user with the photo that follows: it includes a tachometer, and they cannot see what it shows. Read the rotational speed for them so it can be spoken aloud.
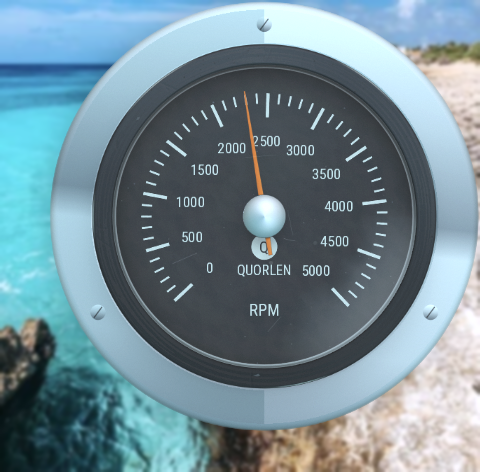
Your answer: 2300 rpm
